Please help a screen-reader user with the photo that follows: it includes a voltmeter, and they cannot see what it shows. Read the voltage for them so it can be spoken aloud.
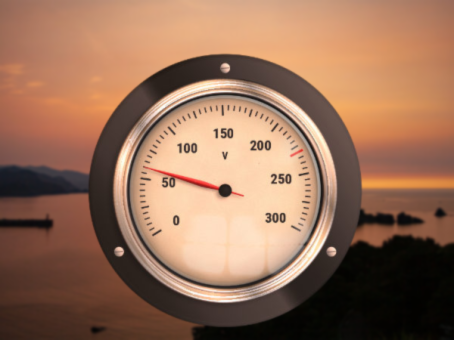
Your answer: 60 V
